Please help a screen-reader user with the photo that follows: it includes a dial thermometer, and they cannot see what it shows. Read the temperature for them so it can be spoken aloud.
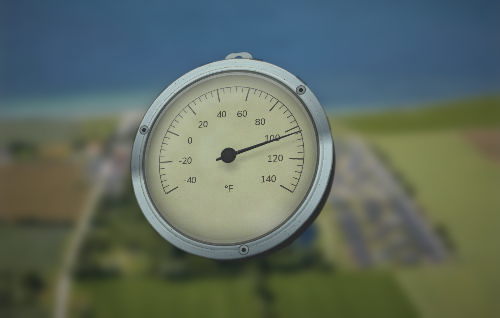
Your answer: 104 °F
